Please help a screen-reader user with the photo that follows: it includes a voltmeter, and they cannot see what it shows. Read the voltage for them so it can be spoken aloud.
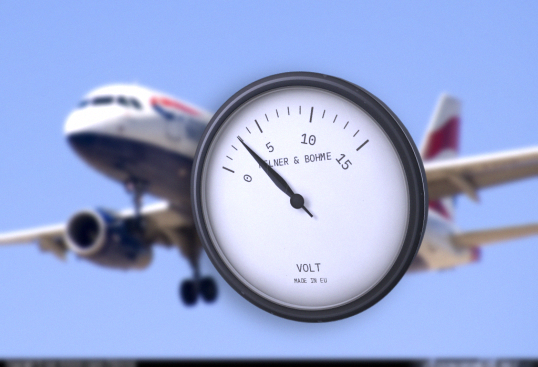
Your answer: 3 V
